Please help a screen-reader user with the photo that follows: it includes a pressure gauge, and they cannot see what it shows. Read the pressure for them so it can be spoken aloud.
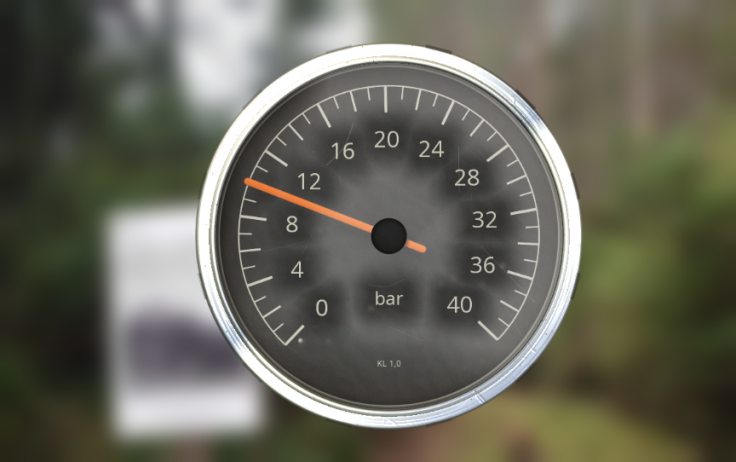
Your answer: 10 bar
